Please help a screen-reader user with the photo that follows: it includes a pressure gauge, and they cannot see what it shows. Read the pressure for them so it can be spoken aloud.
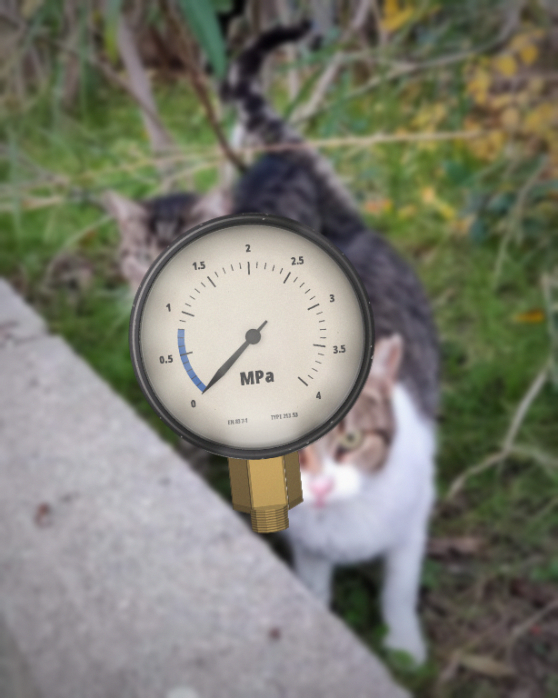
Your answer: 0 MPa
